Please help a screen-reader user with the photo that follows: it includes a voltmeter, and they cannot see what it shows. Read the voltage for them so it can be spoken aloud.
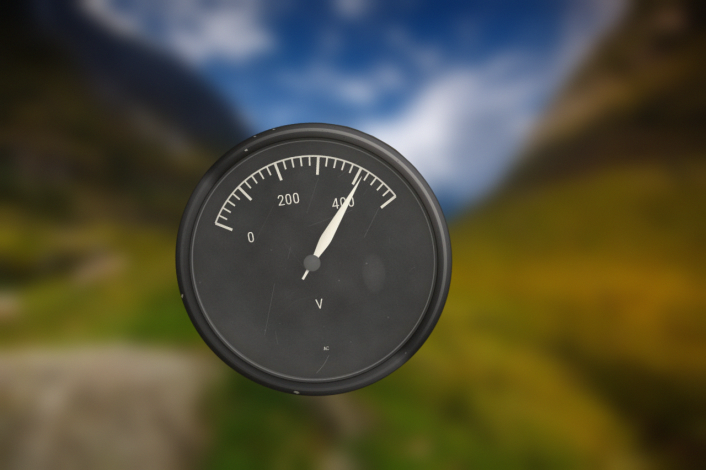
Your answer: 410 V
